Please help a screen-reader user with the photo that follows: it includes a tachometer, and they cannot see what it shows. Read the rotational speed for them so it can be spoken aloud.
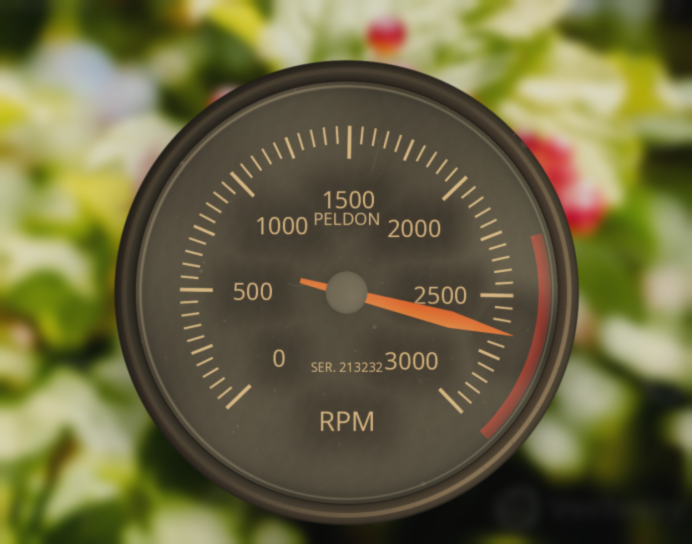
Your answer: 2650 rpm
